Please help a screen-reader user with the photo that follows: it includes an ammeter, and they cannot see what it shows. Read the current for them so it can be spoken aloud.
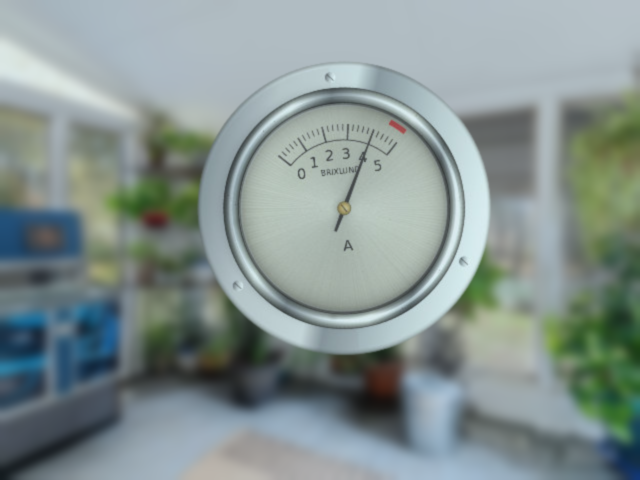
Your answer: 4 A
